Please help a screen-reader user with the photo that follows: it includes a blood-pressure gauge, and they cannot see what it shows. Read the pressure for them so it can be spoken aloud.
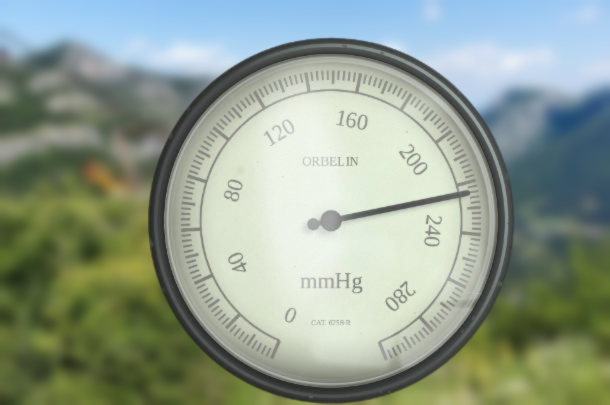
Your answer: 224 mmHg
